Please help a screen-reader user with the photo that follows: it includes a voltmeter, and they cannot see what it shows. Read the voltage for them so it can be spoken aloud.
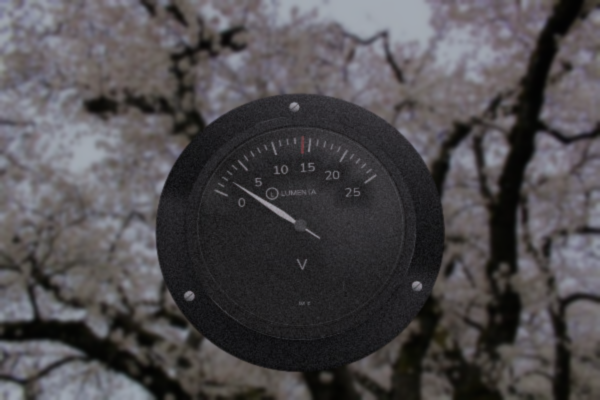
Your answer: 2 V
